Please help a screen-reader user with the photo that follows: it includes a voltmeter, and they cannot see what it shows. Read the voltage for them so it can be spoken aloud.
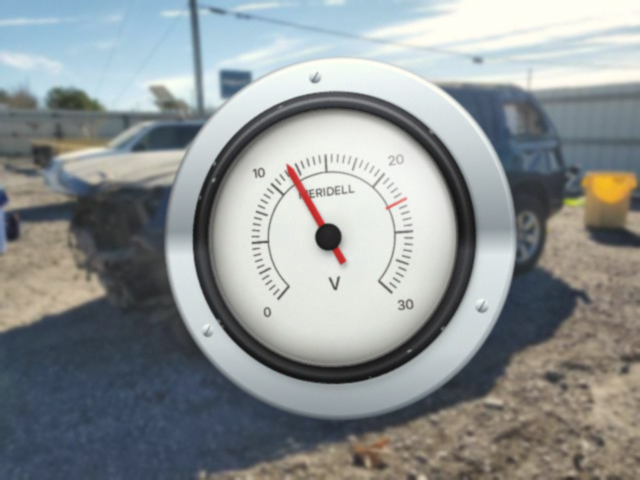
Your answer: 12 V
